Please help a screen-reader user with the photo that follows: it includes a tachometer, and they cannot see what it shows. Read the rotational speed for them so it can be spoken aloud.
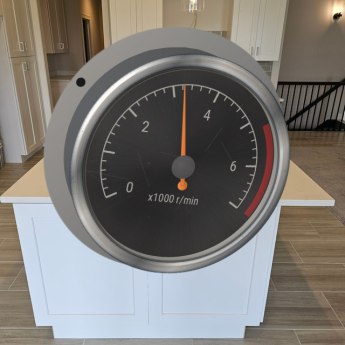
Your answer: 3200 rpm
